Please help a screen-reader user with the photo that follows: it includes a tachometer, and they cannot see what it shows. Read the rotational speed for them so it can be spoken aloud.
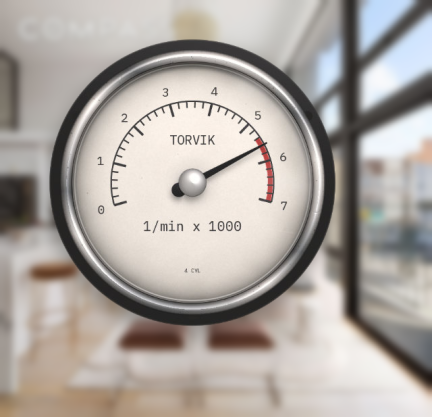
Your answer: 5600 rpm
